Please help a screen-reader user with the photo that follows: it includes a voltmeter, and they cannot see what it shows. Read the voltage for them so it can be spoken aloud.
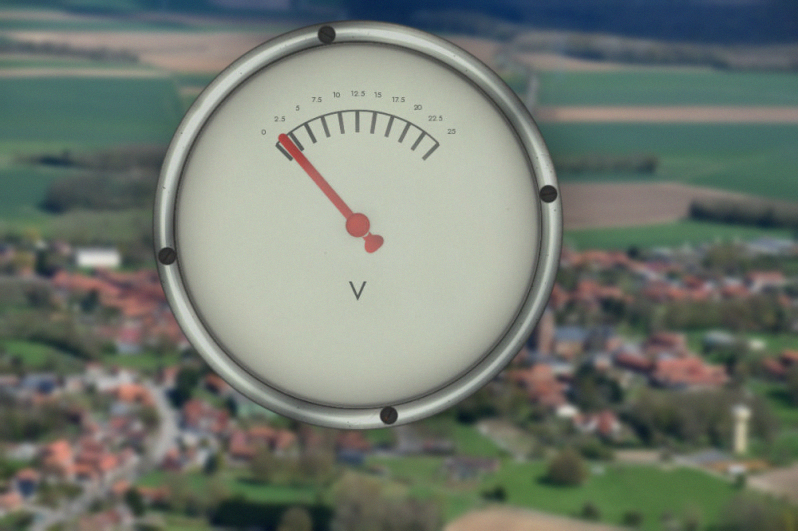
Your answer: 1.25 V
